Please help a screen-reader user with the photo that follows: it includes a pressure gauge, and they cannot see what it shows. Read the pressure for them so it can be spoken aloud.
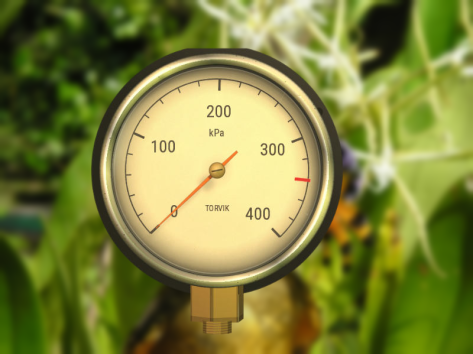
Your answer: 0 kPa
